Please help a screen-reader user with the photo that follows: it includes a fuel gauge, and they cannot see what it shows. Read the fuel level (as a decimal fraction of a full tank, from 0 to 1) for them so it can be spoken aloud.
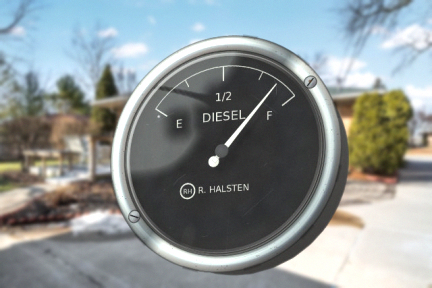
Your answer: 0.875
